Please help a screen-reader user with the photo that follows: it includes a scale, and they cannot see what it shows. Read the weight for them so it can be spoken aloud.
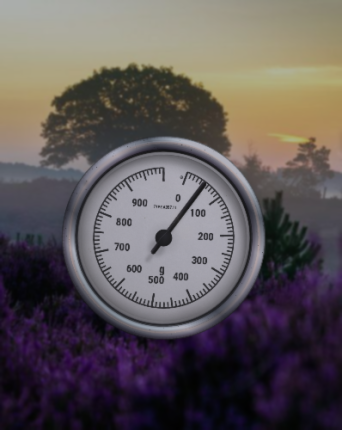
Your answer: 50 g
